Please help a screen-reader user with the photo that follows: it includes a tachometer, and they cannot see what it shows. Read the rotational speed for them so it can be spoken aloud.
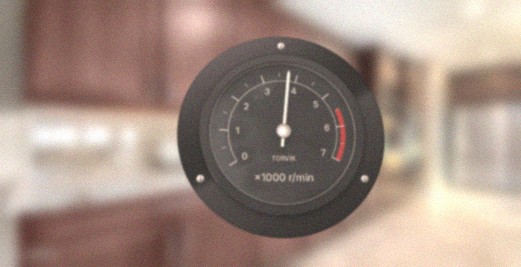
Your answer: 3750 rpm
